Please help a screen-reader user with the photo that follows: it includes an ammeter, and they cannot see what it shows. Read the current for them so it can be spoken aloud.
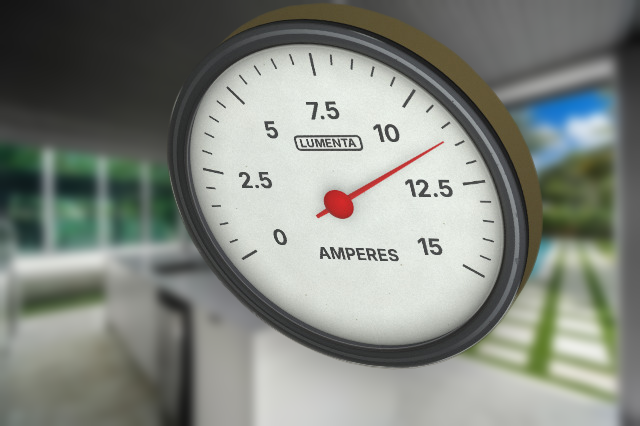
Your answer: 11.25 A
